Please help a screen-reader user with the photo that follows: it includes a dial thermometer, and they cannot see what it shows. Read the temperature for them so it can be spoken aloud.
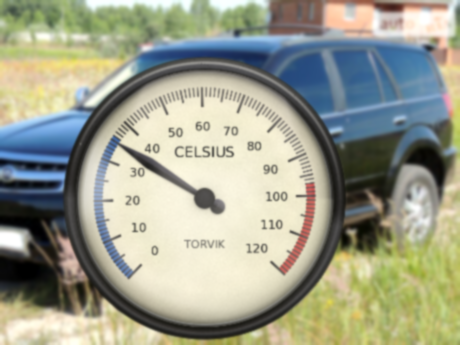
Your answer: 35 °C
